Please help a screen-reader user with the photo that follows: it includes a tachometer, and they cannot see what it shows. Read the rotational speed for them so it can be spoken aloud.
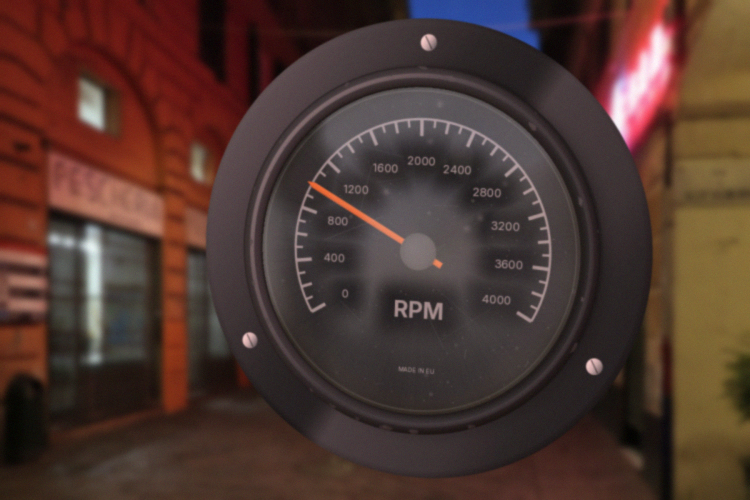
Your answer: 1000 rpm
